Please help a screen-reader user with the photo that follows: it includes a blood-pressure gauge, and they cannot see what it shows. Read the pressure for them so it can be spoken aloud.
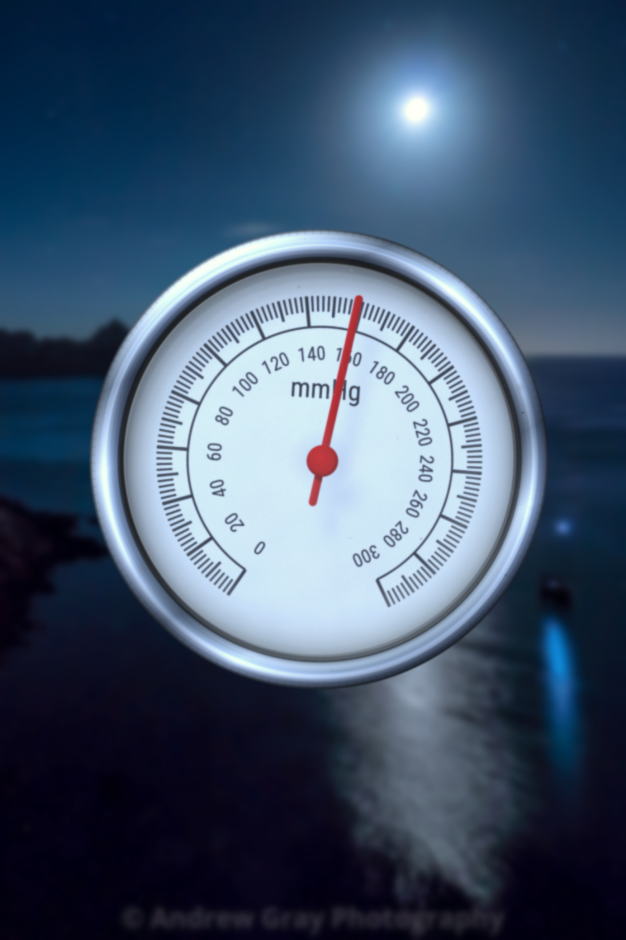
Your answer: 158 mmHg
